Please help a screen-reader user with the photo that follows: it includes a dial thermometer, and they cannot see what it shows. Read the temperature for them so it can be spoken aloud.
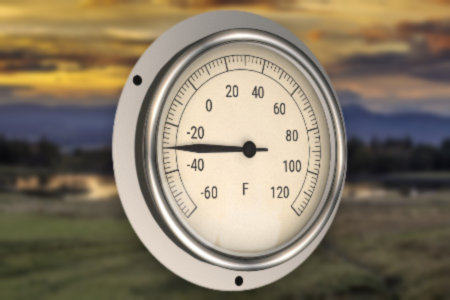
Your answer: -30 °F
